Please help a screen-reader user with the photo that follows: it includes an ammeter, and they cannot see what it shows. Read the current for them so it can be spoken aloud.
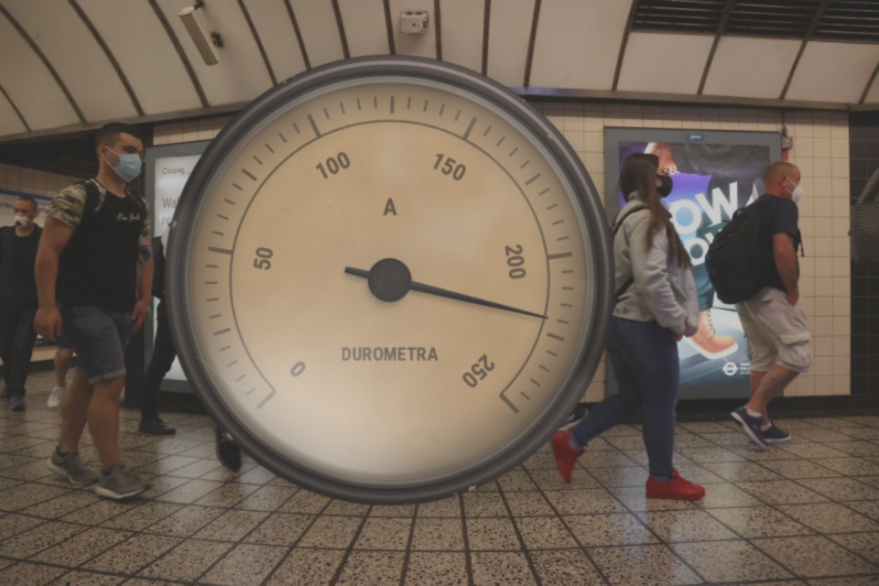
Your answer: 220 A
